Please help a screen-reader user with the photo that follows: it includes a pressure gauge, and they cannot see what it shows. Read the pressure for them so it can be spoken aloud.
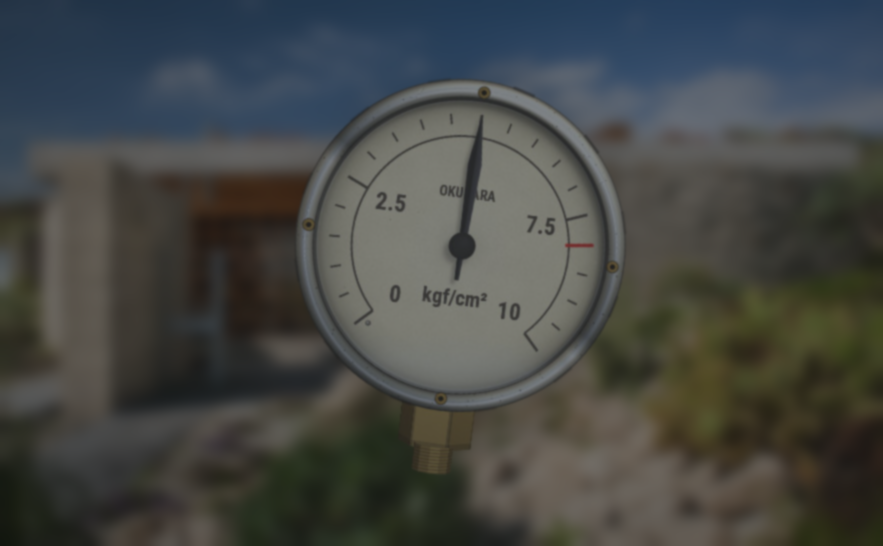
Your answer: 5 kg/cm²
